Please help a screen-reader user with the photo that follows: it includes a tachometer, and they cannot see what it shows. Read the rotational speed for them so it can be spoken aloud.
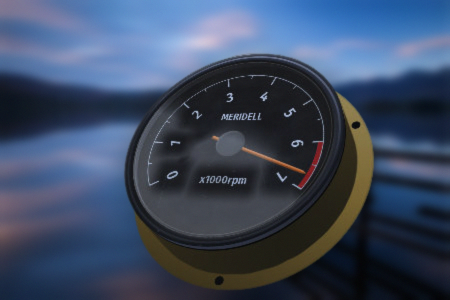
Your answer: 6750 rpm
